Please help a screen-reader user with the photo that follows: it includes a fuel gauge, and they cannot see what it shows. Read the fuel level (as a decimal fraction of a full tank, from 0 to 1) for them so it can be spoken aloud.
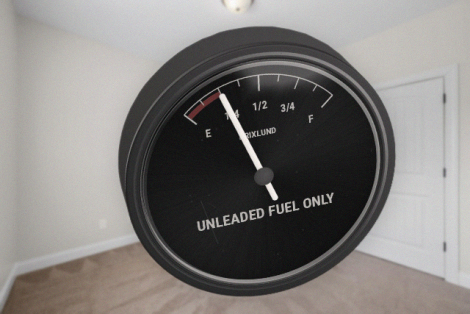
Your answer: 0.25
